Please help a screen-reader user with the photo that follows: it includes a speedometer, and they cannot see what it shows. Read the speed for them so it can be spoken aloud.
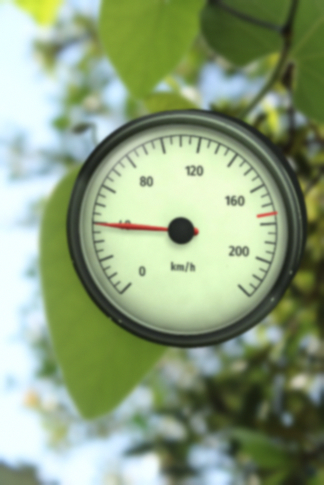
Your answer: 40 km/h
